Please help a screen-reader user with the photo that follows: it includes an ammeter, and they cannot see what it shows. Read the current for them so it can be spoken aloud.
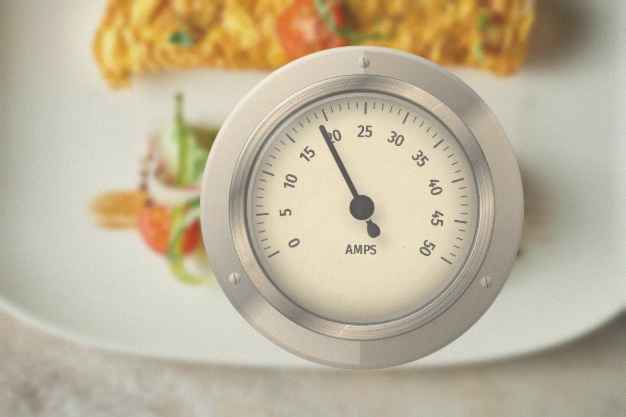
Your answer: 19 A
